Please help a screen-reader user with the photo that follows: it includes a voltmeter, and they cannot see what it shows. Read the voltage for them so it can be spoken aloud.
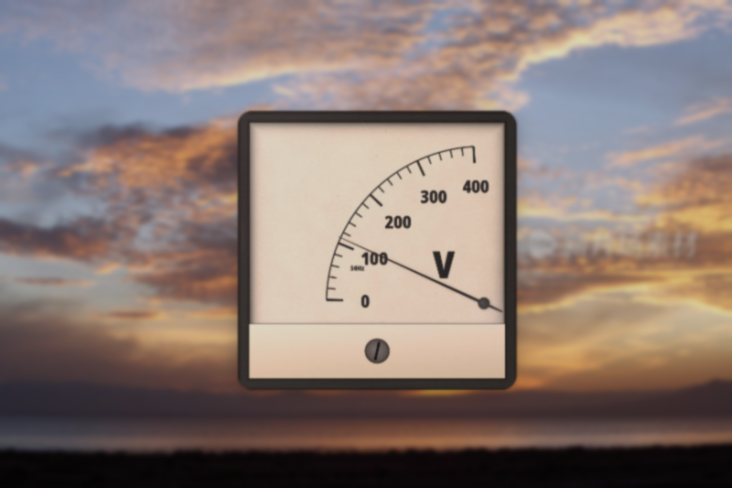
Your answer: 110 V
